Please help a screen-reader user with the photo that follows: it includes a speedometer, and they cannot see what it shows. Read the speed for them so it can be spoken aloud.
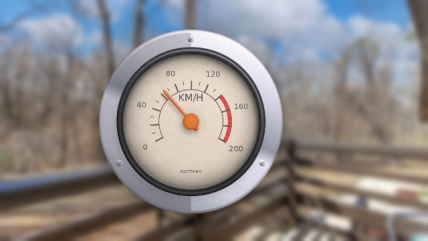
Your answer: 65 km/h
